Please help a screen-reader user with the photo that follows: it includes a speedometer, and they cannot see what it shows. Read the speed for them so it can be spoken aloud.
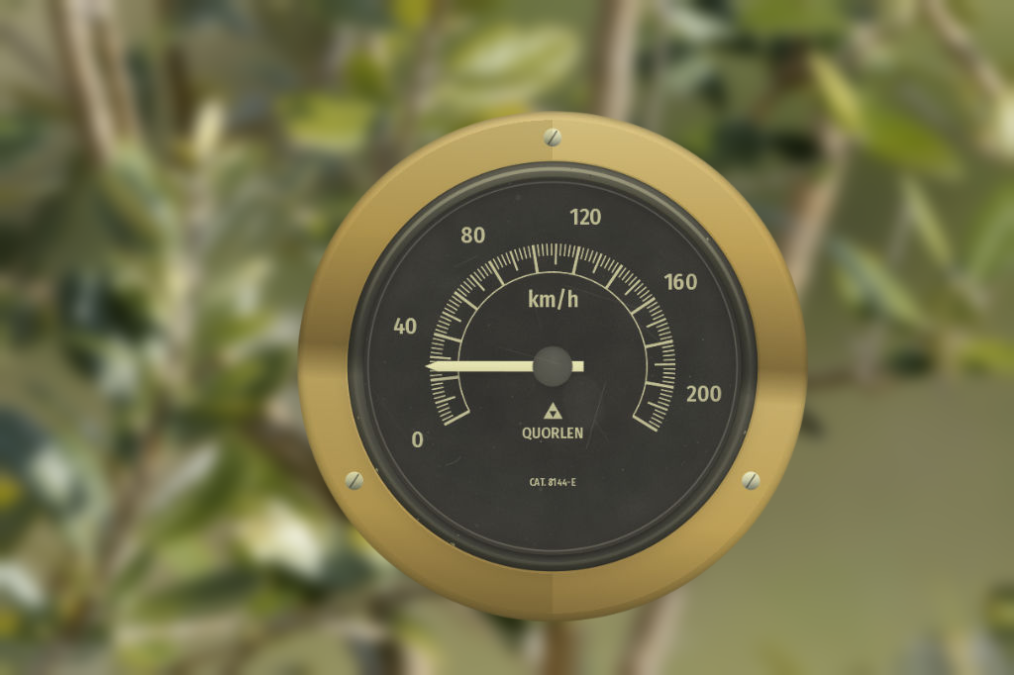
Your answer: 26 km/h
